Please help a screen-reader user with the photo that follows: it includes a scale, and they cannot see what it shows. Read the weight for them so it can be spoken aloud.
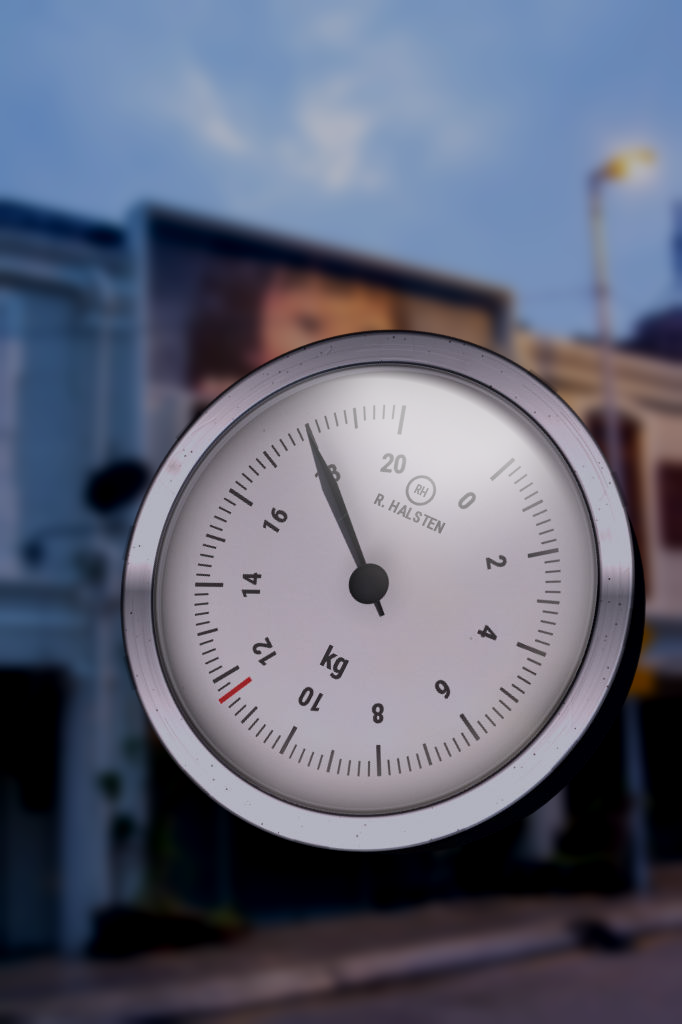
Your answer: 18 kg
